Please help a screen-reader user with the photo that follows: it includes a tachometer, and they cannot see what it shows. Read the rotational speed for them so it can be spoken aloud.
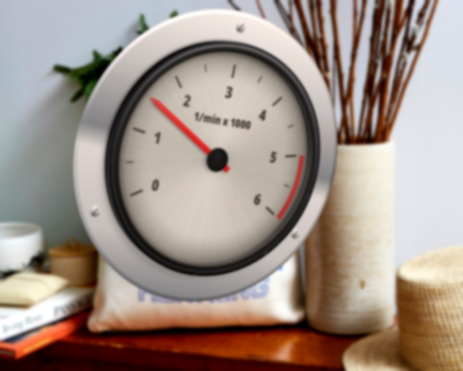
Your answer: 1500 rpm
